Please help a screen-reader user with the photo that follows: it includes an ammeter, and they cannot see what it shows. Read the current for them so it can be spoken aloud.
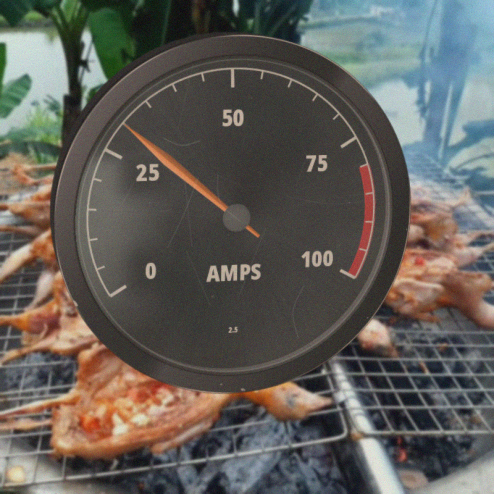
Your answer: 30 A
